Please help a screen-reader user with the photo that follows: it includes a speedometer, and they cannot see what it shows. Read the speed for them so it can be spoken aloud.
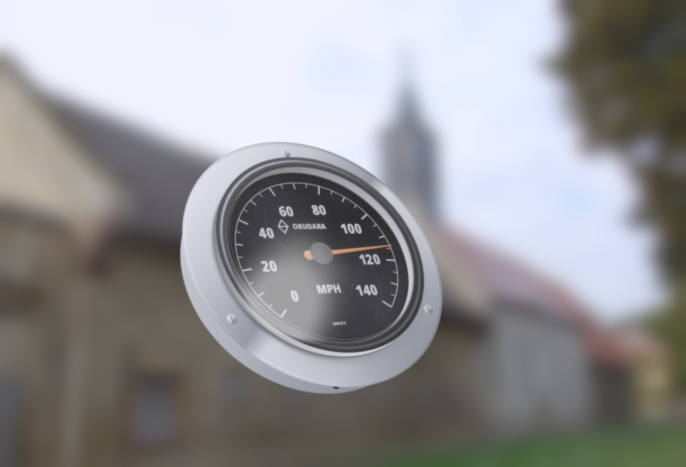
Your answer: 115 mph
